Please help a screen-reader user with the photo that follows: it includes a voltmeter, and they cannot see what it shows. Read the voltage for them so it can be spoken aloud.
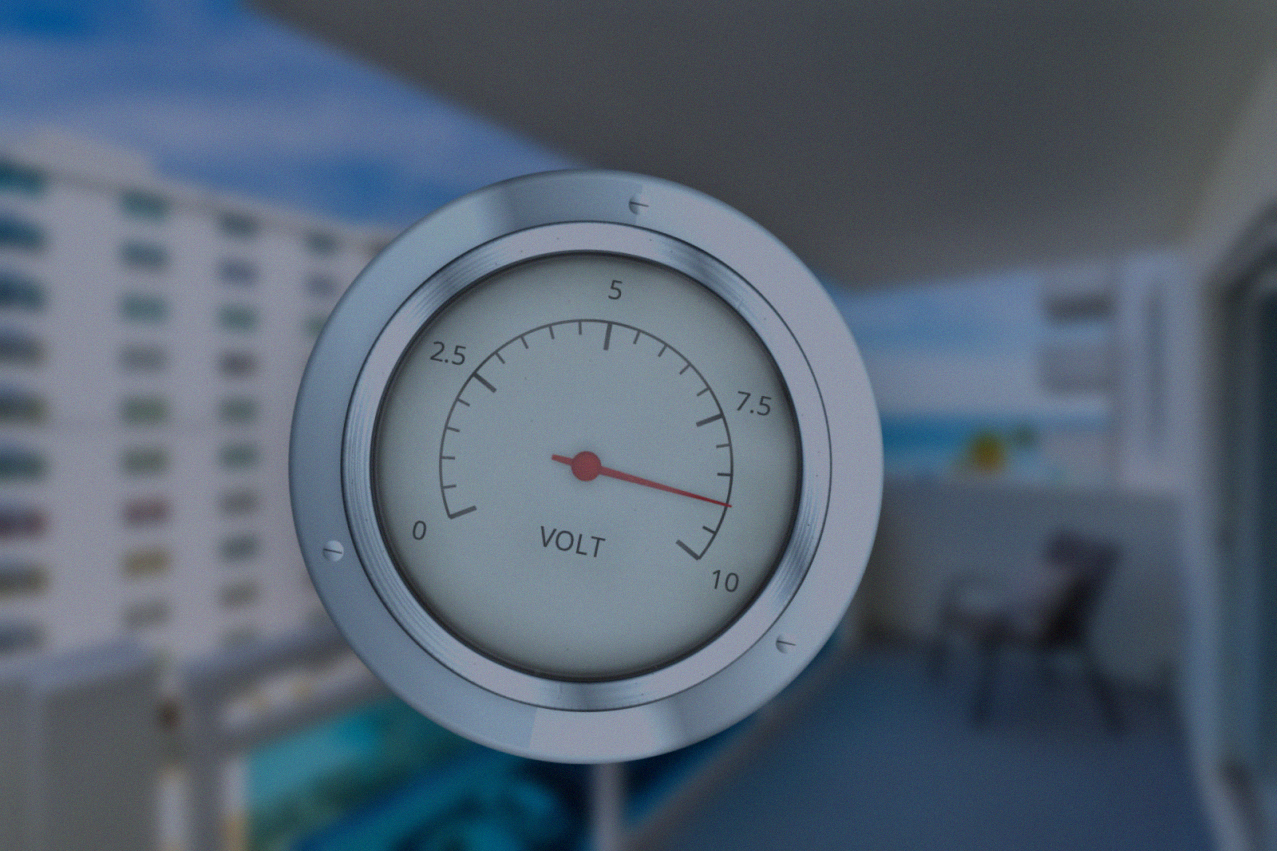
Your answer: 9 V
